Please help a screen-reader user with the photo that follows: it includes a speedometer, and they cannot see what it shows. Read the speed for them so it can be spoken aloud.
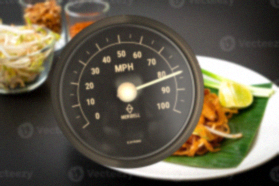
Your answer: 82.5 mph
